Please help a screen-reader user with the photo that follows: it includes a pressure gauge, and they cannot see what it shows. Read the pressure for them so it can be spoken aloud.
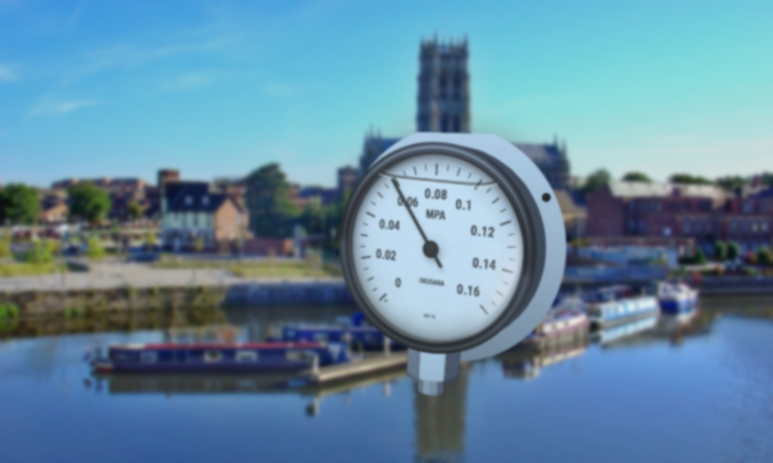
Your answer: 0.06 MPa
